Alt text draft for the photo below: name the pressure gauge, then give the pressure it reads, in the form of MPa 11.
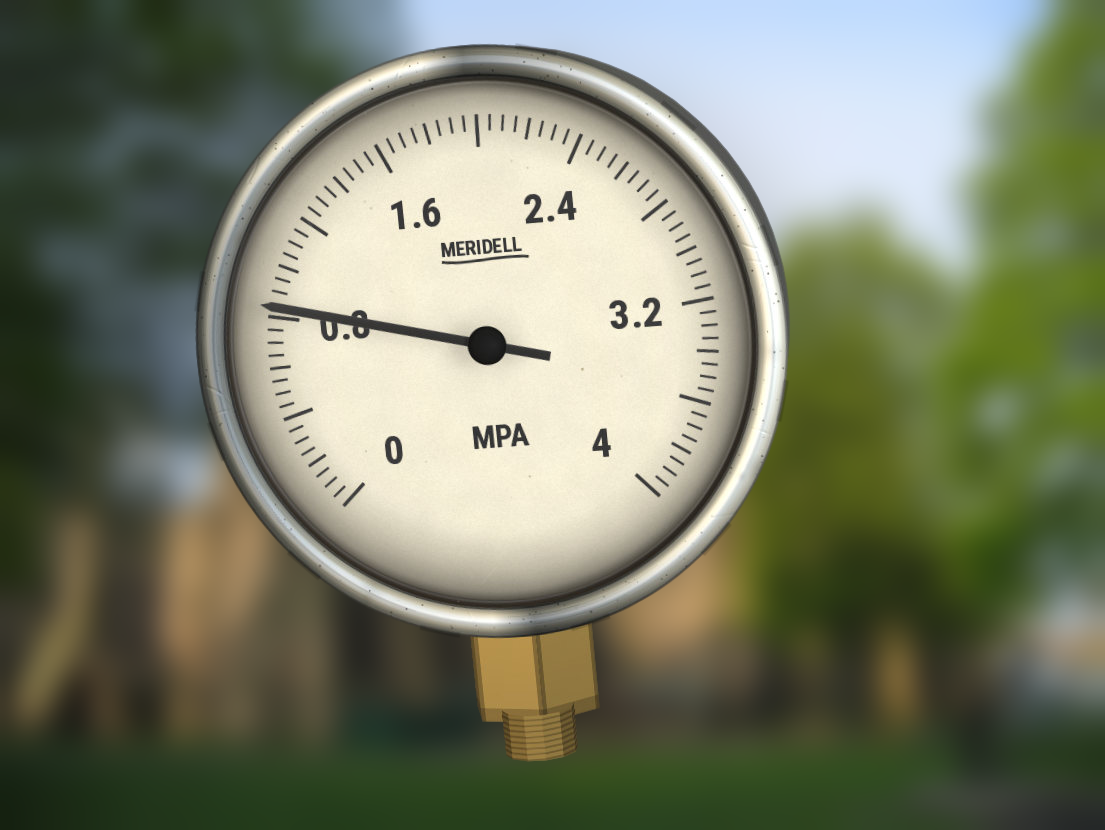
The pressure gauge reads MPa 0.85
